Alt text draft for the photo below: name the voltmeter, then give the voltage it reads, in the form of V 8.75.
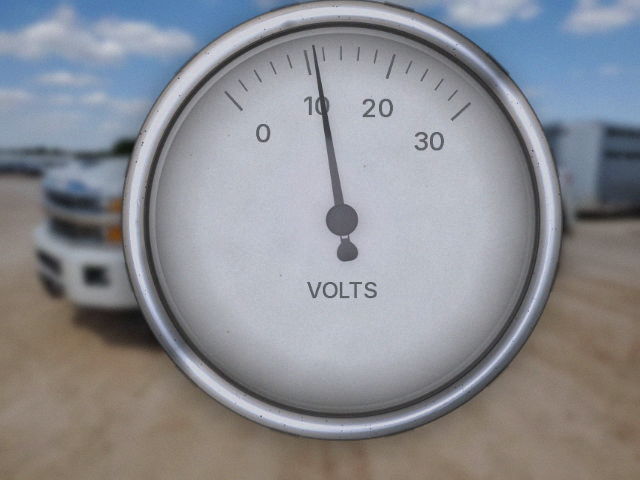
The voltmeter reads V 11
